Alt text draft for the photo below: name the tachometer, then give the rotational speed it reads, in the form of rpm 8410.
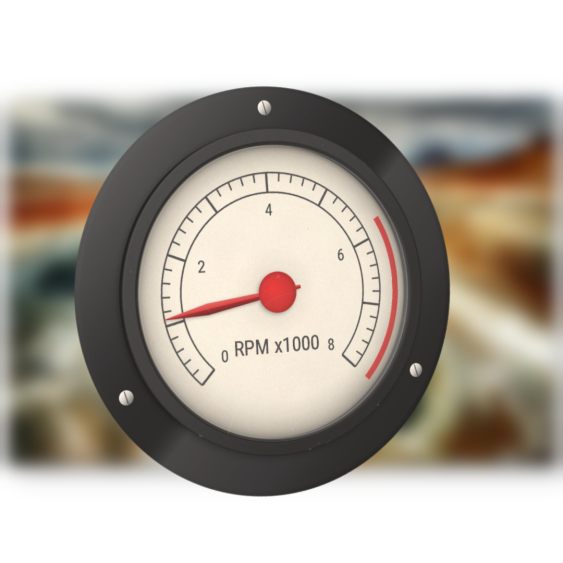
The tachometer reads rpm 1100
